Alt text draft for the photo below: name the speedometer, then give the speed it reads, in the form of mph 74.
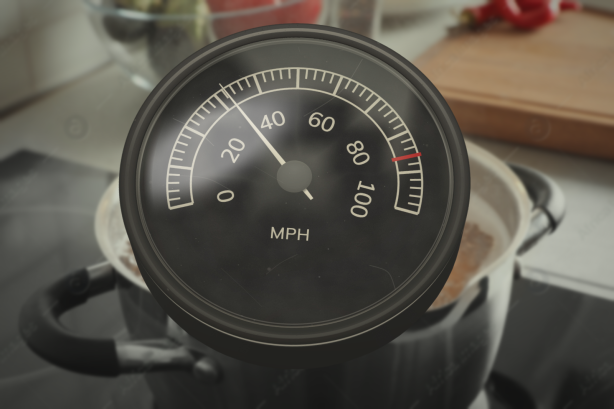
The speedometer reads mph 32
